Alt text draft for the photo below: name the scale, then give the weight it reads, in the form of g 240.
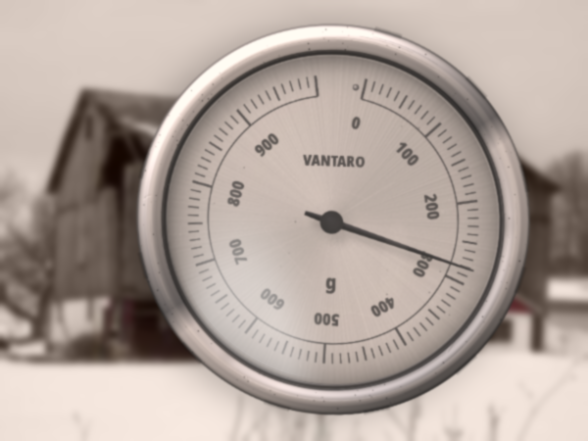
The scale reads g 280
